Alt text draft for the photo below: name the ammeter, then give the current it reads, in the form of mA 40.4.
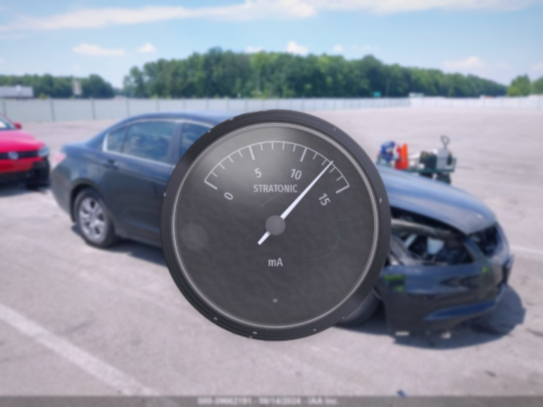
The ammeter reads mA 12.5
